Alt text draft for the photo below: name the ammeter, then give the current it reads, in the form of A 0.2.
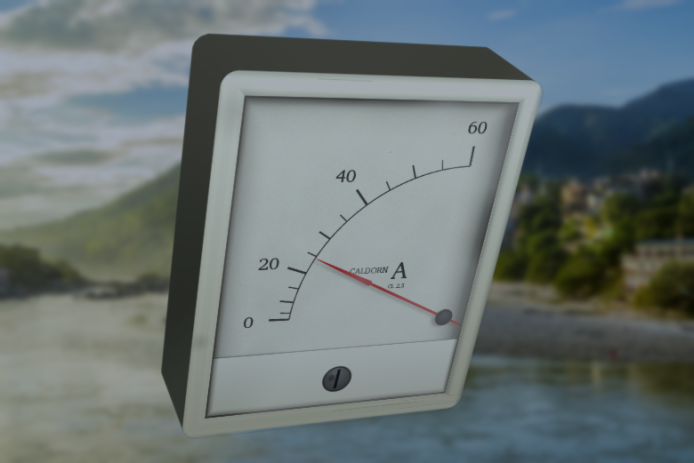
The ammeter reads A 25
